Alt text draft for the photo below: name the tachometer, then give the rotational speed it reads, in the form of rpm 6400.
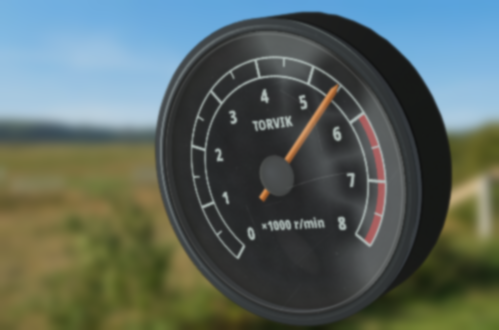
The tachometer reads rpm 5500
